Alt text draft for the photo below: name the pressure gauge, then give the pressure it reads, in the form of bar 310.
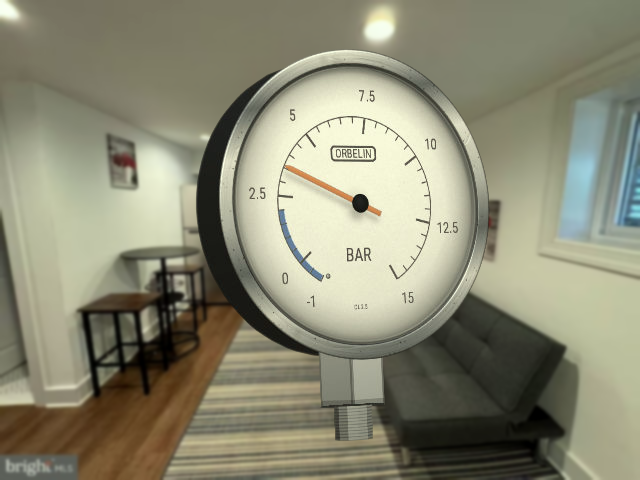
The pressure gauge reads bar 3.5
